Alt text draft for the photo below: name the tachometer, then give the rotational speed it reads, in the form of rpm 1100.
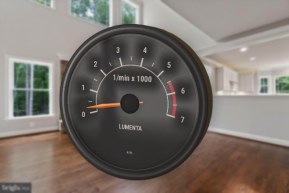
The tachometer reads rpm 250
